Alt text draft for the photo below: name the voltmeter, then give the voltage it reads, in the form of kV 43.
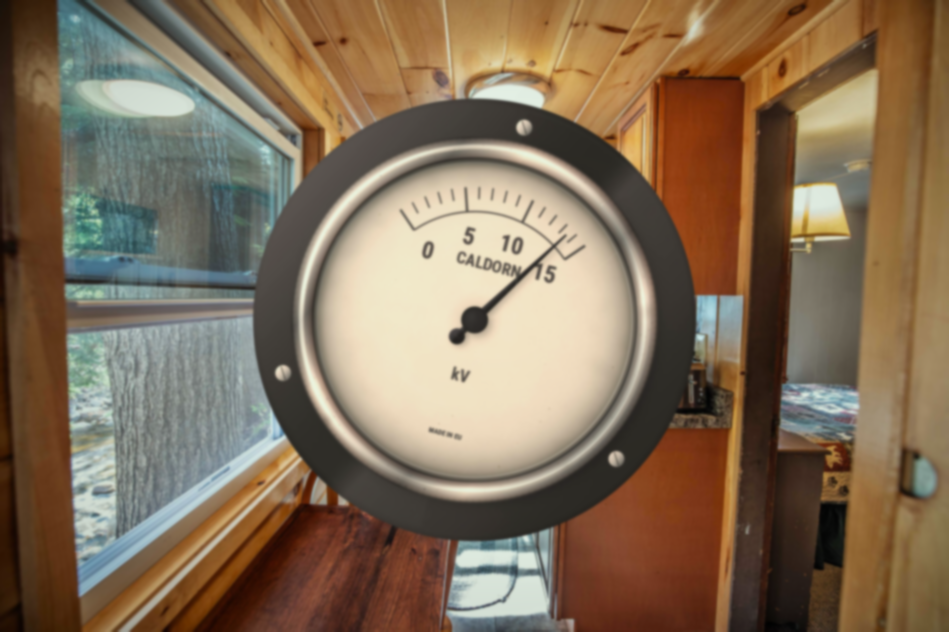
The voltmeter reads kV 13.5
